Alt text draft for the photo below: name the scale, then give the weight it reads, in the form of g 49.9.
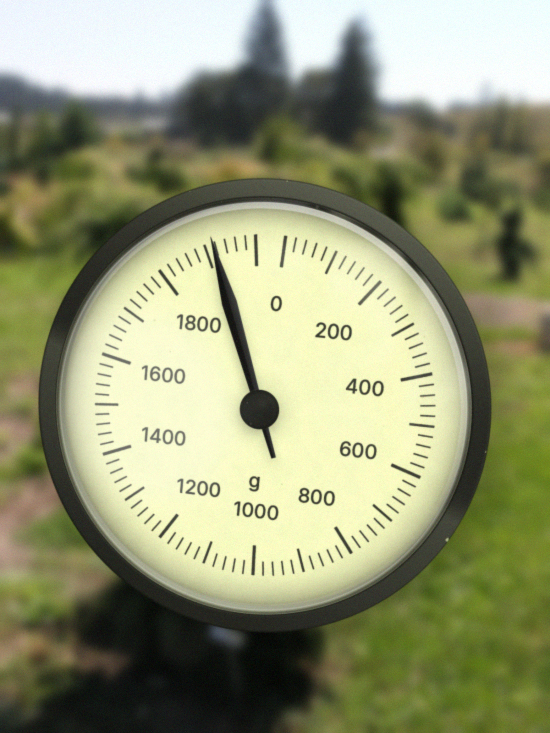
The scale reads g 1920
